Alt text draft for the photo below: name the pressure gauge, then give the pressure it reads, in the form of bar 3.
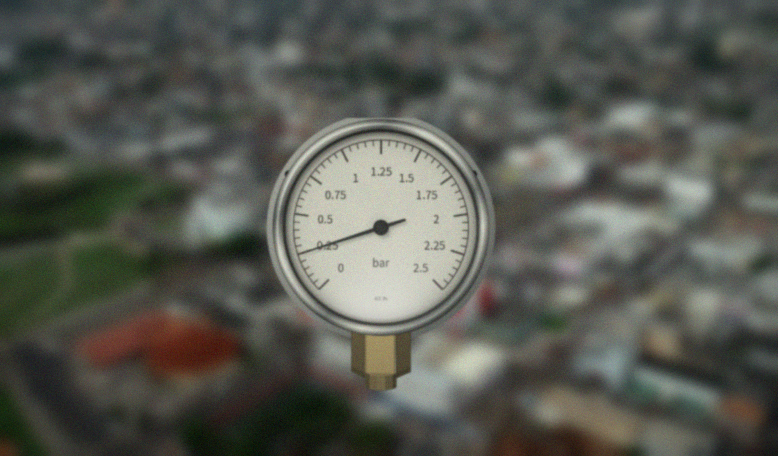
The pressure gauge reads bar 0.25
